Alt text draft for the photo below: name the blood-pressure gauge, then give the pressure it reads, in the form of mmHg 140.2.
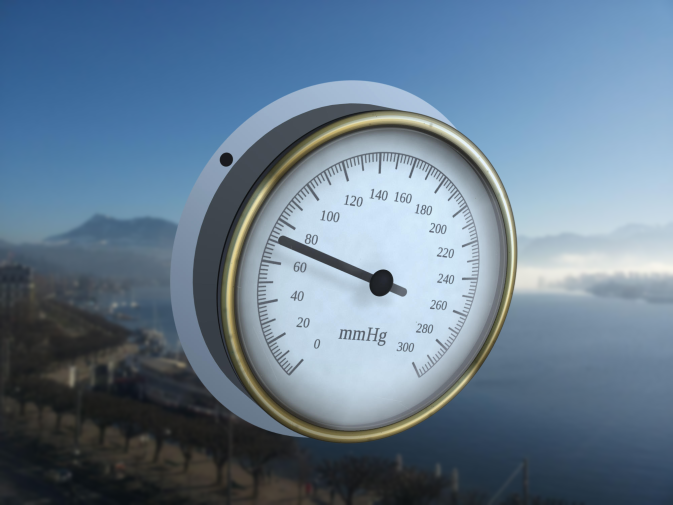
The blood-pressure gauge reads mmHg 72
